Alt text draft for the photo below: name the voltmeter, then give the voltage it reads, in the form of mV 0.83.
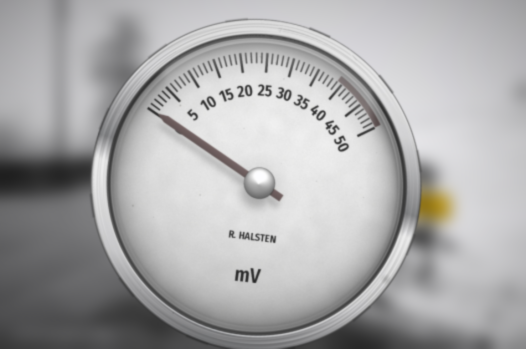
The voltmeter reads mV 0
